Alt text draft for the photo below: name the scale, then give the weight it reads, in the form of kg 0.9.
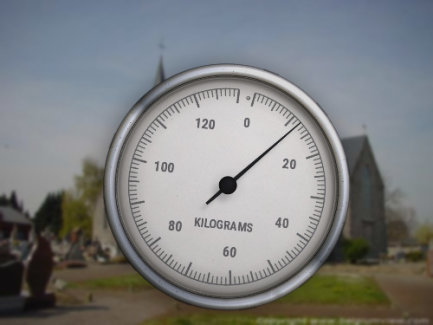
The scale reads kg 12
